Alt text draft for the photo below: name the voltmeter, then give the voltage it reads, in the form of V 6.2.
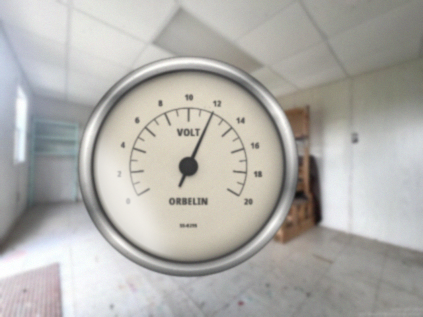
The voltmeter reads V 12
